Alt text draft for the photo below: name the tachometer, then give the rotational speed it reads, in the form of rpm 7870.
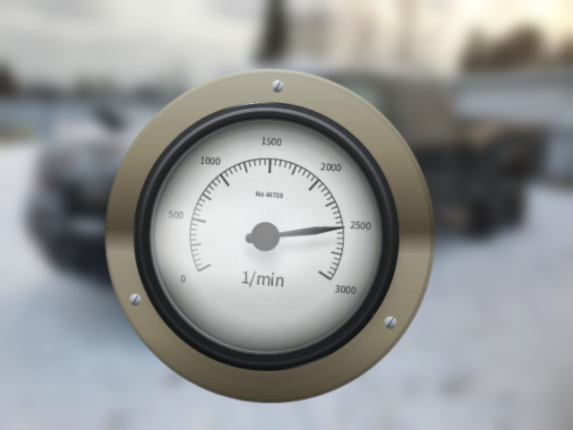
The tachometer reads rpm 2500
